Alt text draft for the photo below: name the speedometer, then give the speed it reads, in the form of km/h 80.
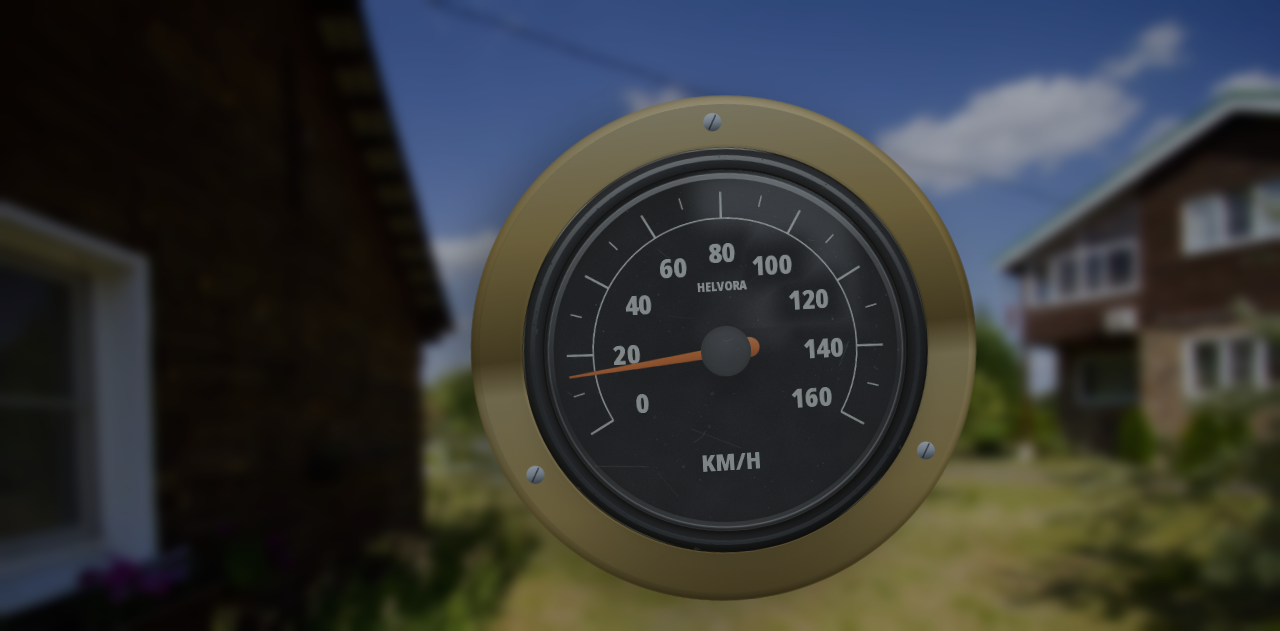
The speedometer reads km/h 15
